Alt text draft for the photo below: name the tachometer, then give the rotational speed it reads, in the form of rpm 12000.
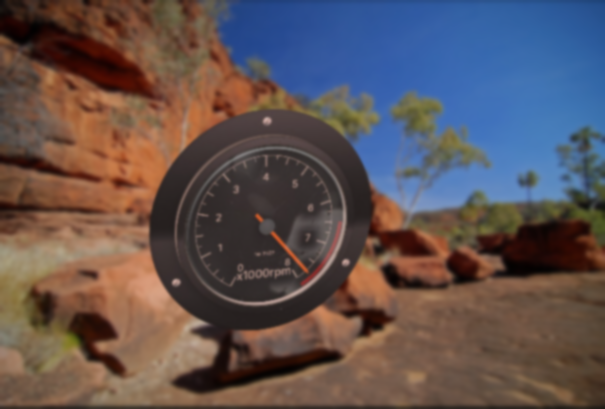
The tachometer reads rpm 7750
